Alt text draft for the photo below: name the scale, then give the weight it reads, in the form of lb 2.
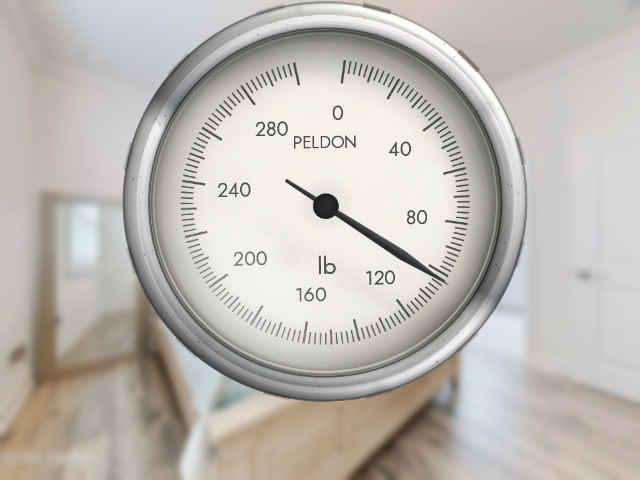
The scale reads lb 102
